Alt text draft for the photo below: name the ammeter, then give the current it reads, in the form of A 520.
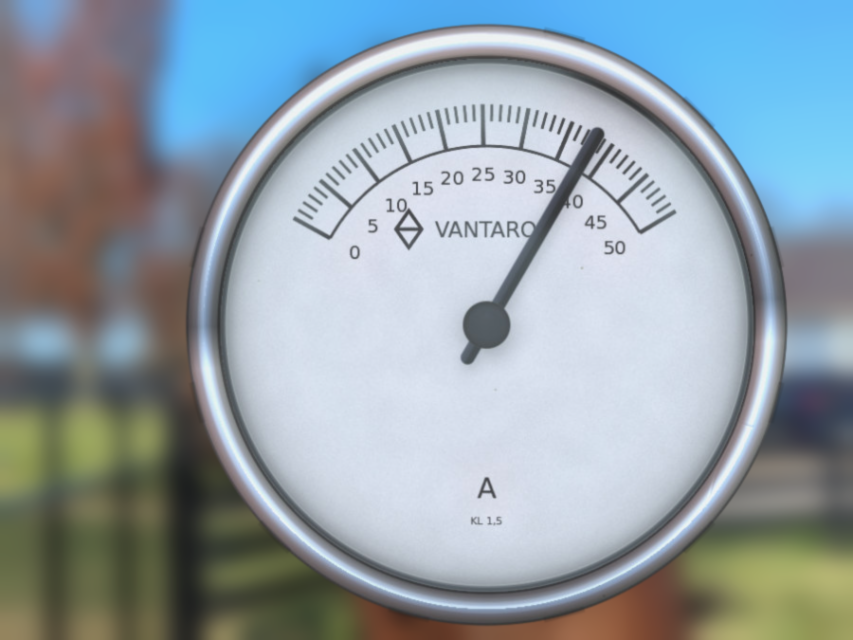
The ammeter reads A 38
